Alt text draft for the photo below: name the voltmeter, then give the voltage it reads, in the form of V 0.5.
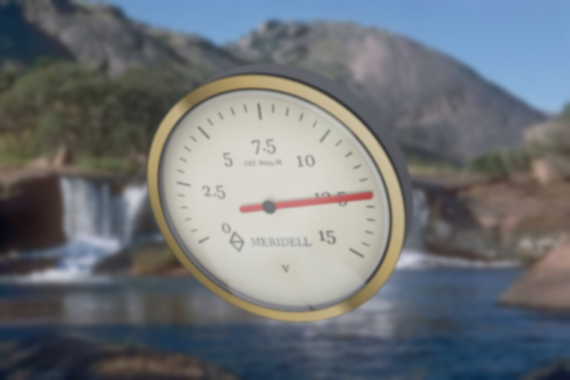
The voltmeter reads V 12.5
